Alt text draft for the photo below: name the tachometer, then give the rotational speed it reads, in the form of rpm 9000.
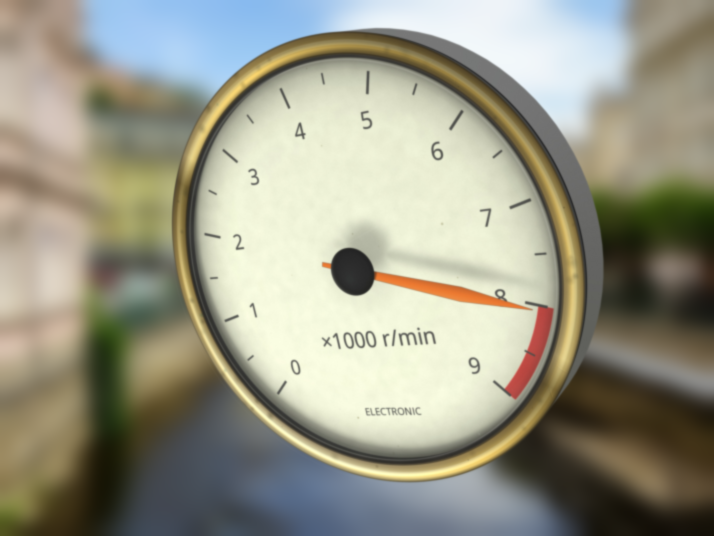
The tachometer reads rpm 8000
